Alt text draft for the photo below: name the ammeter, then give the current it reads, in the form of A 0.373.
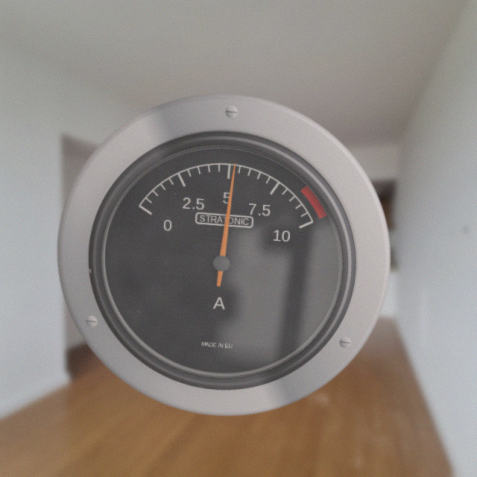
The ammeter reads A 5.25
